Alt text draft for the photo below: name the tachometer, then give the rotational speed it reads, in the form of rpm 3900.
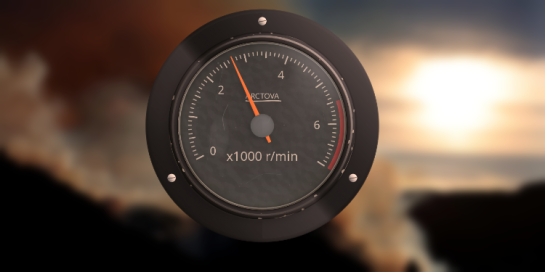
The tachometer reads rpm 2700
